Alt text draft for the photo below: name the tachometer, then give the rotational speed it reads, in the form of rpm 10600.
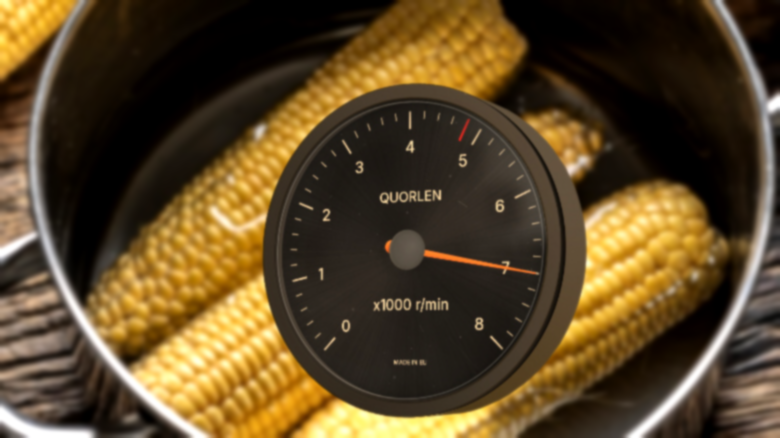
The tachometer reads rpm 7000
